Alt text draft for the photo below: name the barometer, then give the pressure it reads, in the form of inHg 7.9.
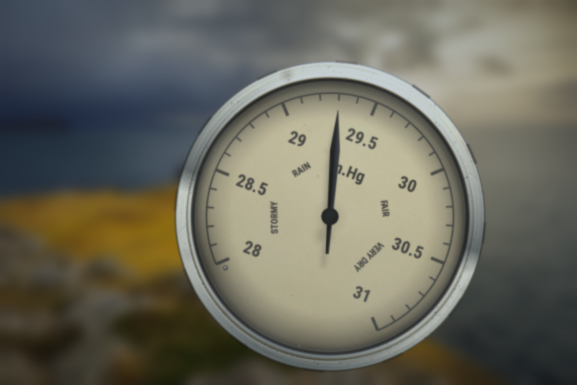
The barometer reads inHg 29.3
